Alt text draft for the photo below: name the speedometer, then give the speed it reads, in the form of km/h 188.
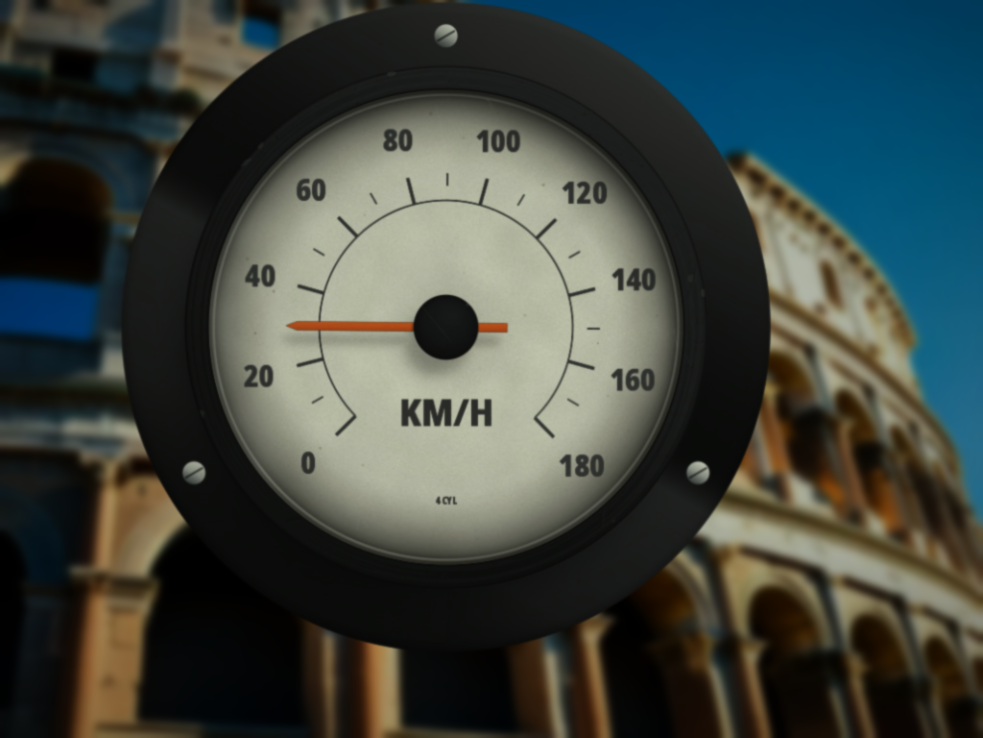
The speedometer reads km/h 30
